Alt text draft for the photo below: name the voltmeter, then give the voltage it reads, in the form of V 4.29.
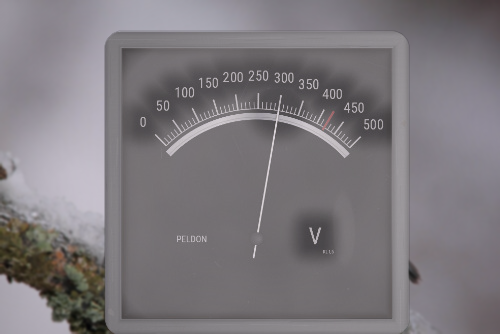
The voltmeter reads V 300
